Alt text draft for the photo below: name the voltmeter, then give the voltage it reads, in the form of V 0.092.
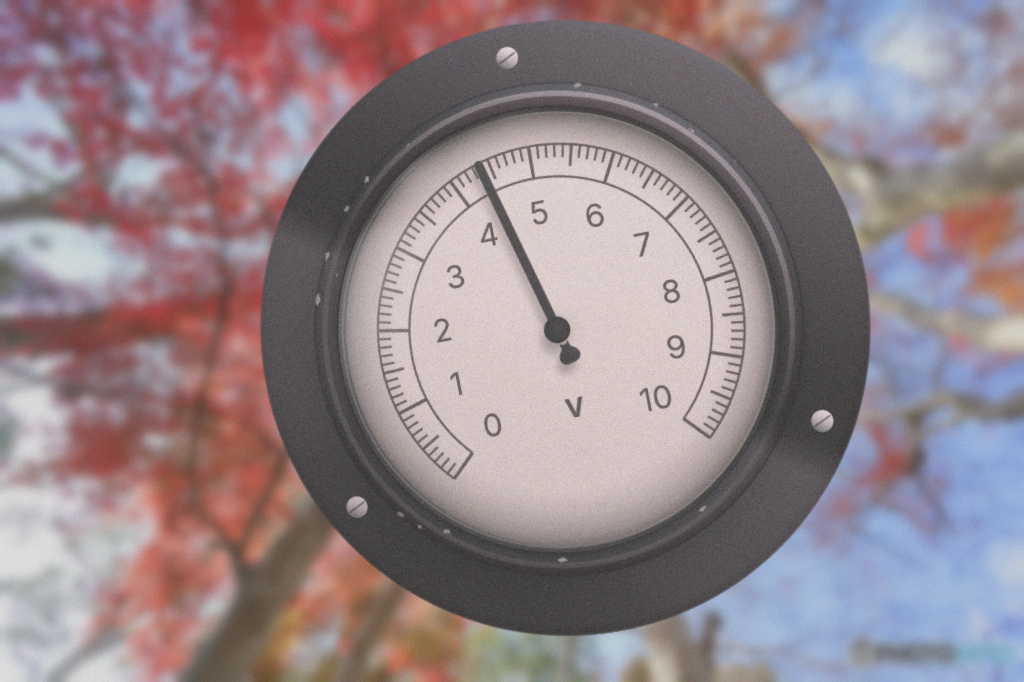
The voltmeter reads V 4.4
